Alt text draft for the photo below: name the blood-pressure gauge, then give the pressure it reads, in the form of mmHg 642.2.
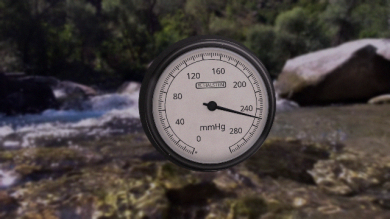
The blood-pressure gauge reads mmHg 250
